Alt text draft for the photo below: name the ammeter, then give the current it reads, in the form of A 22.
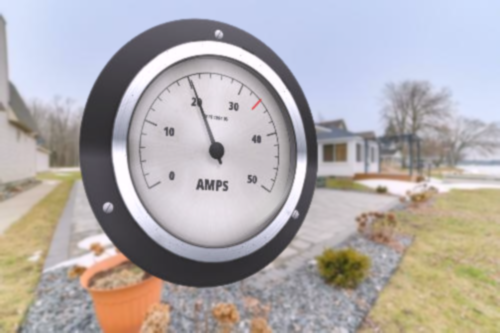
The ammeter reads A 20
